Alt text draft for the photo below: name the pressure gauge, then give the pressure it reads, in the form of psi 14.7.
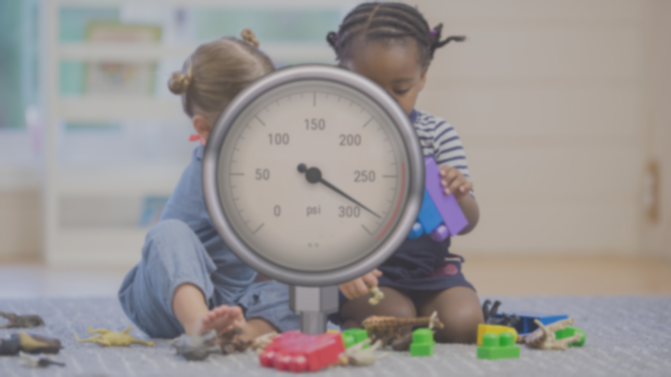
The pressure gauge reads psi 285
